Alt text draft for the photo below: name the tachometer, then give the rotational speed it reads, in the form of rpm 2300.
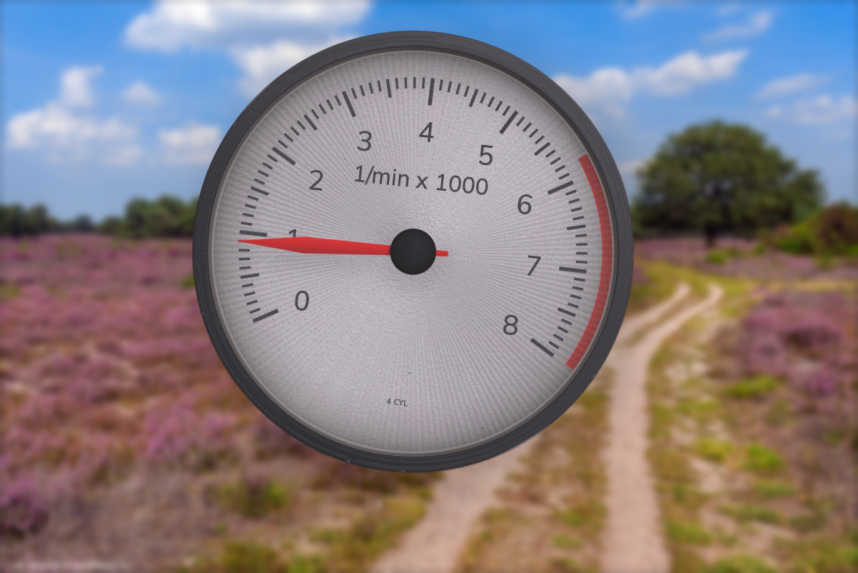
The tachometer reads rpm 900
